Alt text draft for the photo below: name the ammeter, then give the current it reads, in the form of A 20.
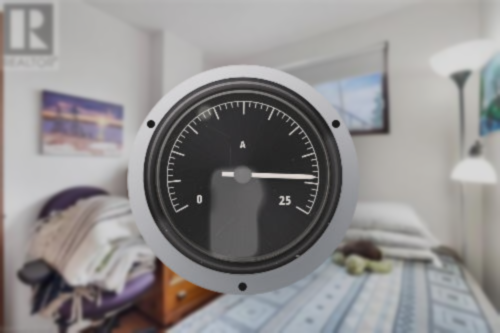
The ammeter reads A 22
